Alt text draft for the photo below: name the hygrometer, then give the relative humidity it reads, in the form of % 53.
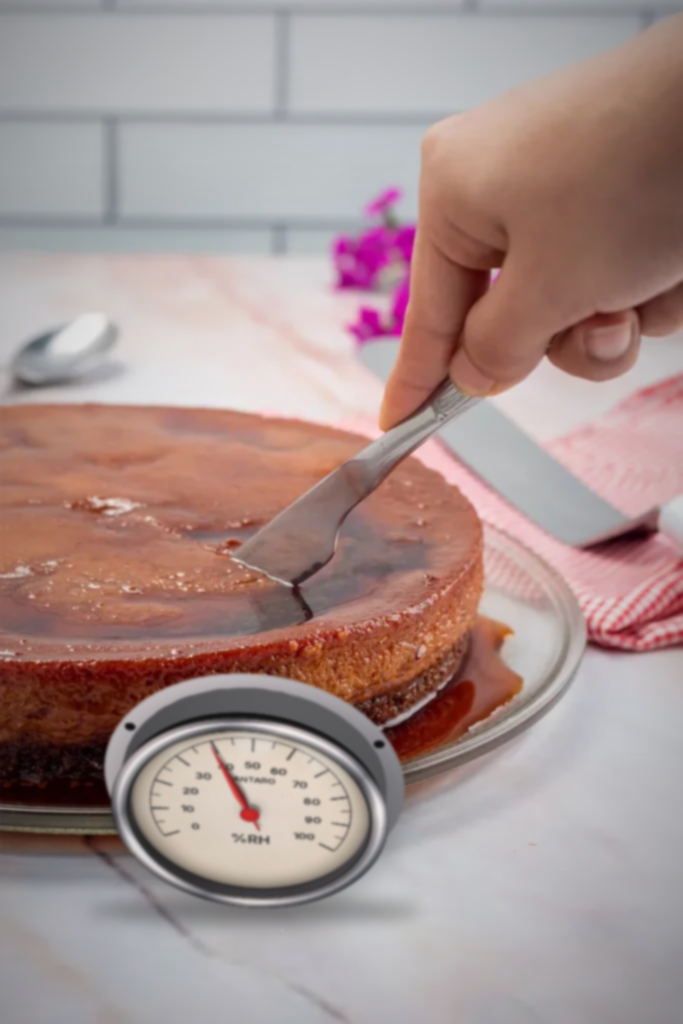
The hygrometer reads % 40
